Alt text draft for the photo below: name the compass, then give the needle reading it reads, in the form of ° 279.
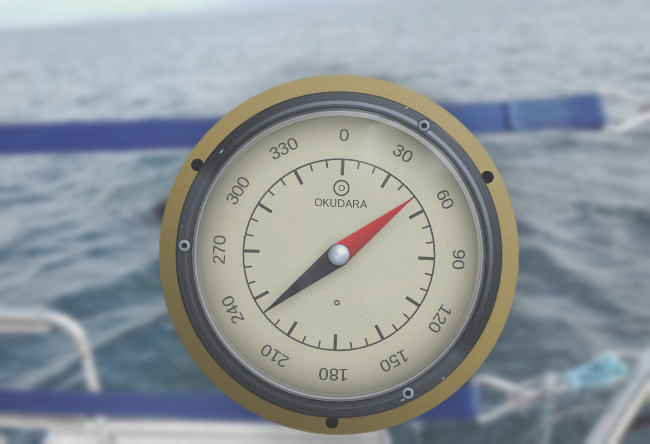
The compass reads ° 50
